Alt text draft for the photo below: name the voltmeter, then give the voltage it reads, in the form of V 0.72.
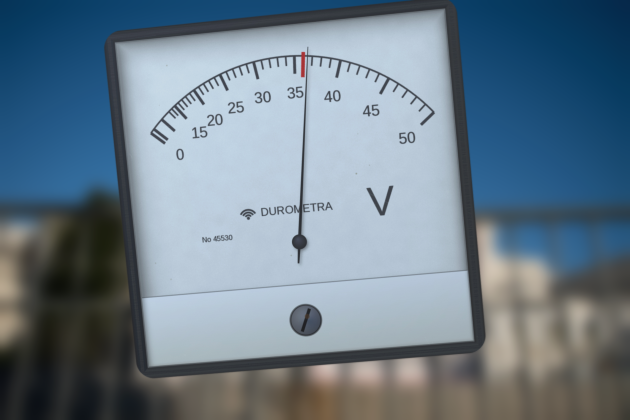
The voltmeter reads V 36.5
